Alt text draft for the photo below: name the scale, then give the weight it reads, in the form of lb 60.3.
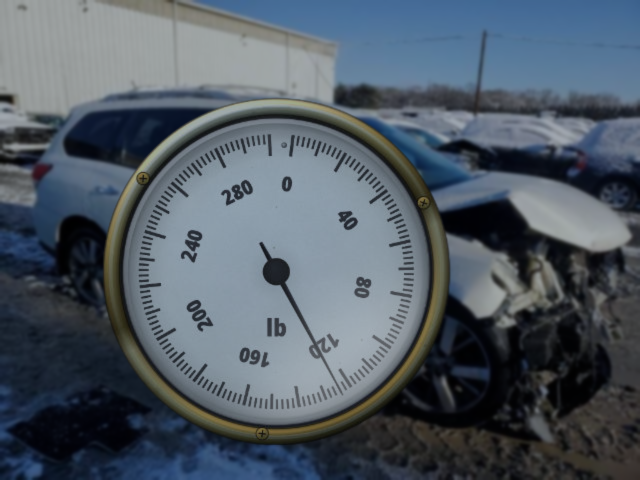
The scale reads lb 124
